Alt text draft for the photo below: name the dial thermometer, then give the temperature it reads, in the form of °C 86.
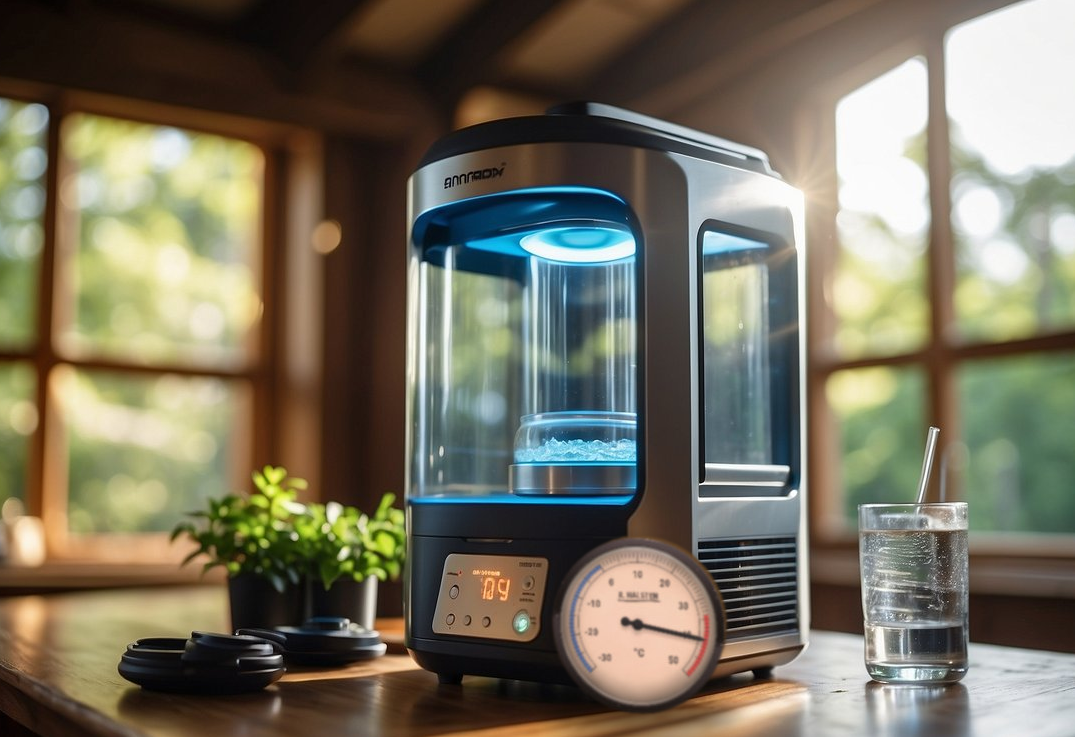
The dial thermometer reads °C 40
